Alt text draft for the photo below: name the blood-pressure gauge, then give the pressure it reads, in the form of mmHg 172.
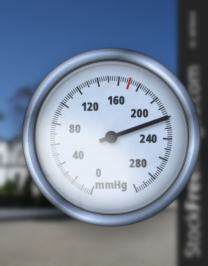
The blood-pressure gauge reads mmHg 220
